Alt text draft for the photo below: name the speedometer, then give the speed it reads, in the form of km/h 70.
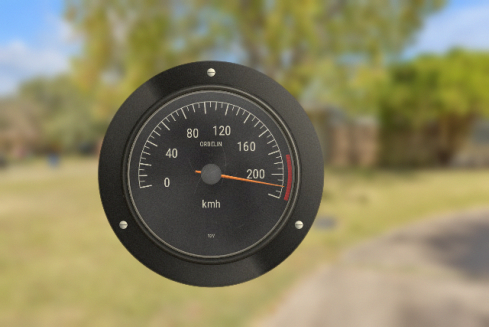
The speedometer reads km/h 210
